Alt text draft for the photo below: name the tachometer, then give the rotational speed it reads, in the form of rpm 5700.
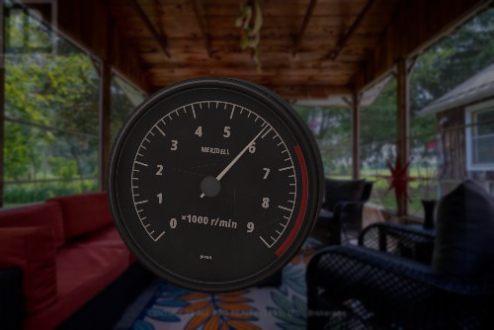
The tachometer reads rpm 5900
